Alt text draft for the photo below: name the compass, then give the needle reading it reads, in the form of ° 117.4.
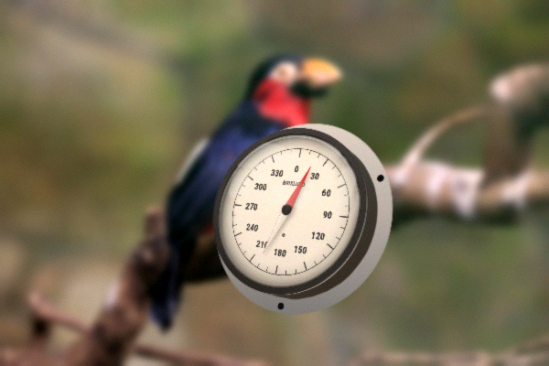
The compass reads ° 20
